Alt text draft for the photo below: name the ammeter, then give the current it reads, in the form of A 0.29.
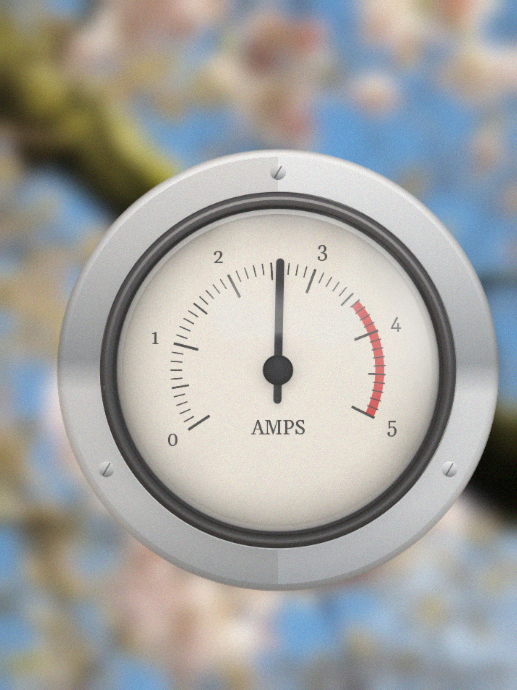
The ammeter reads A 2.6
